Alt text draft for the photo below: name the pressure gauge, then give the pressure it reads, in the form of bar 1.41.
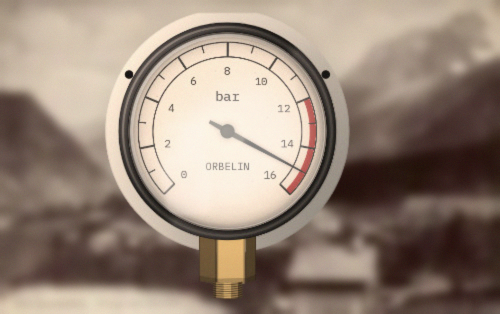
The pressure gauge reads bar 15
